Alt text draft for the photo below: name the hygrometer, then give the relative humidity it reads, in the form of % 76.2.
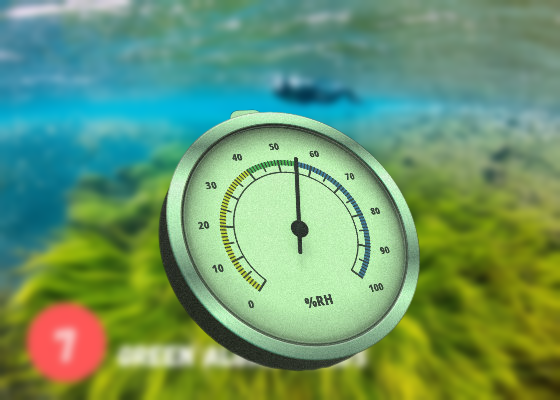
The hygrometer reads % 55
